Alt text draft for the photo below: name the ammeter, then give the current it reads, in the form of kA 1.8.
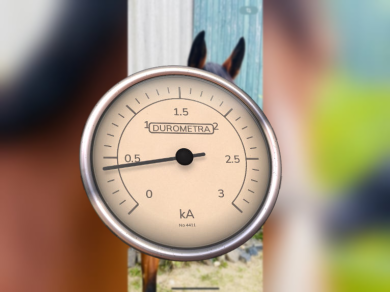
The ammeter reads kA 0.4
